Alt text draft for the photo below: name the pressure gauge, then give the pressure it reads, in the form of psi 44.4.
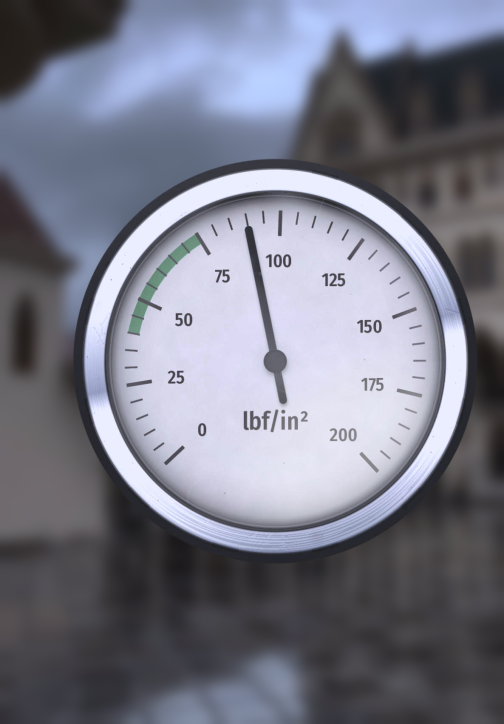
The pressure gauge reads psi 90
